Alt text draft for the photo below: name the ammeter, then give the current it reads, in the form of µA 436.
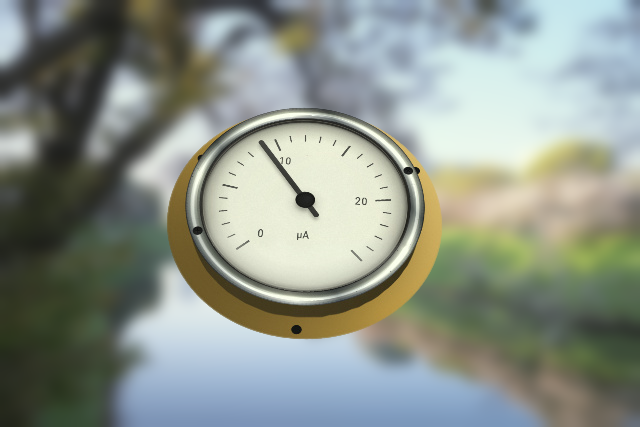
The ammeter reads µA 9
